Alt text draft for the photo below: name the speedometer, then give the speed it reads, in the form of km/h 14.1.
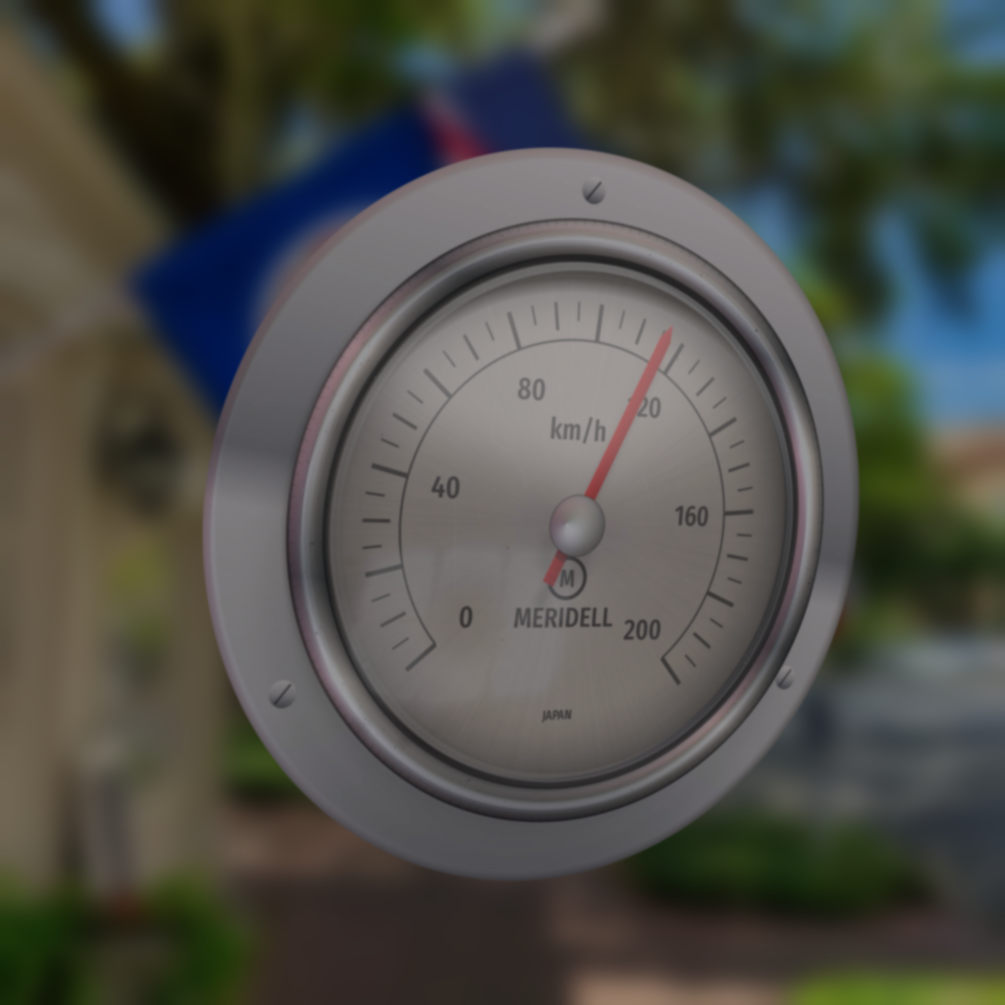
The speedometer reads km/h 115
